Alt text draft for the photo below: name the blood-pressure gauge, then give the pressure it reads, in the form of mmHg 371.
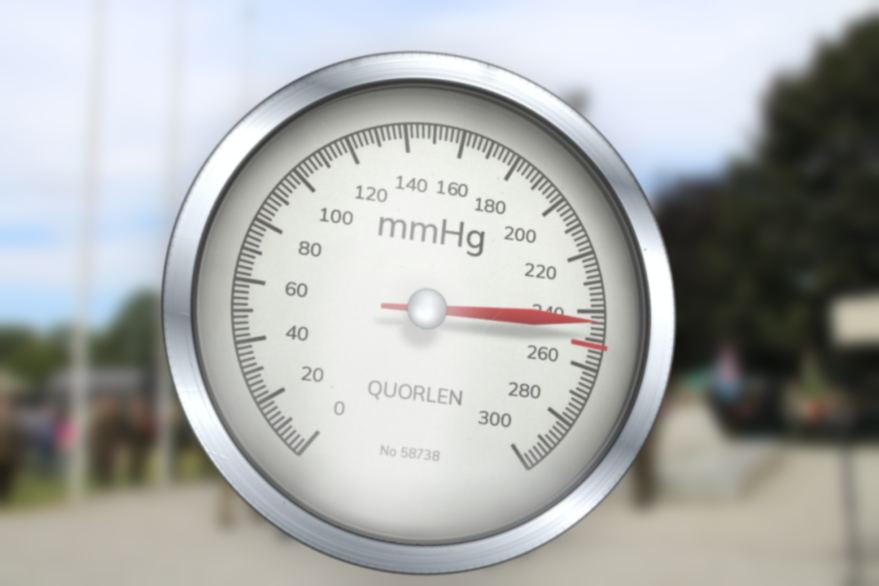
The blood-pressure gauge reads mmHg 244
